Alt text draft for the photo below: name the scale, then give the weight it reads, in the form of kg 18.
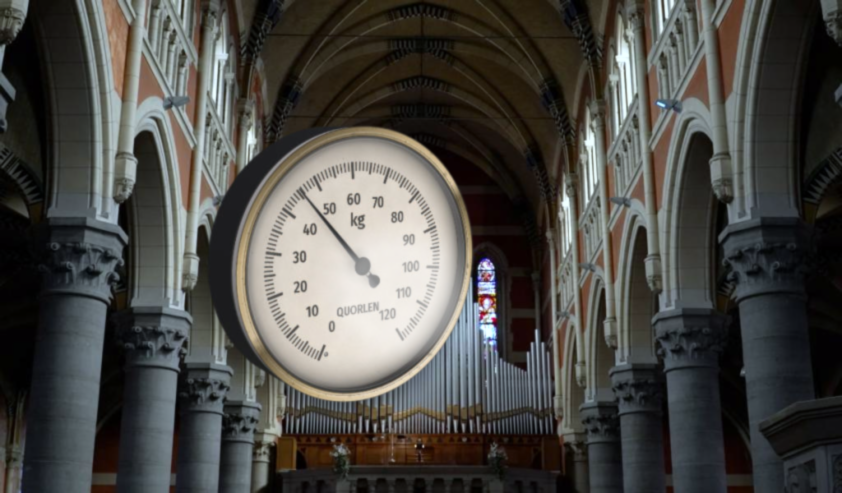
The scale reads kg 45
